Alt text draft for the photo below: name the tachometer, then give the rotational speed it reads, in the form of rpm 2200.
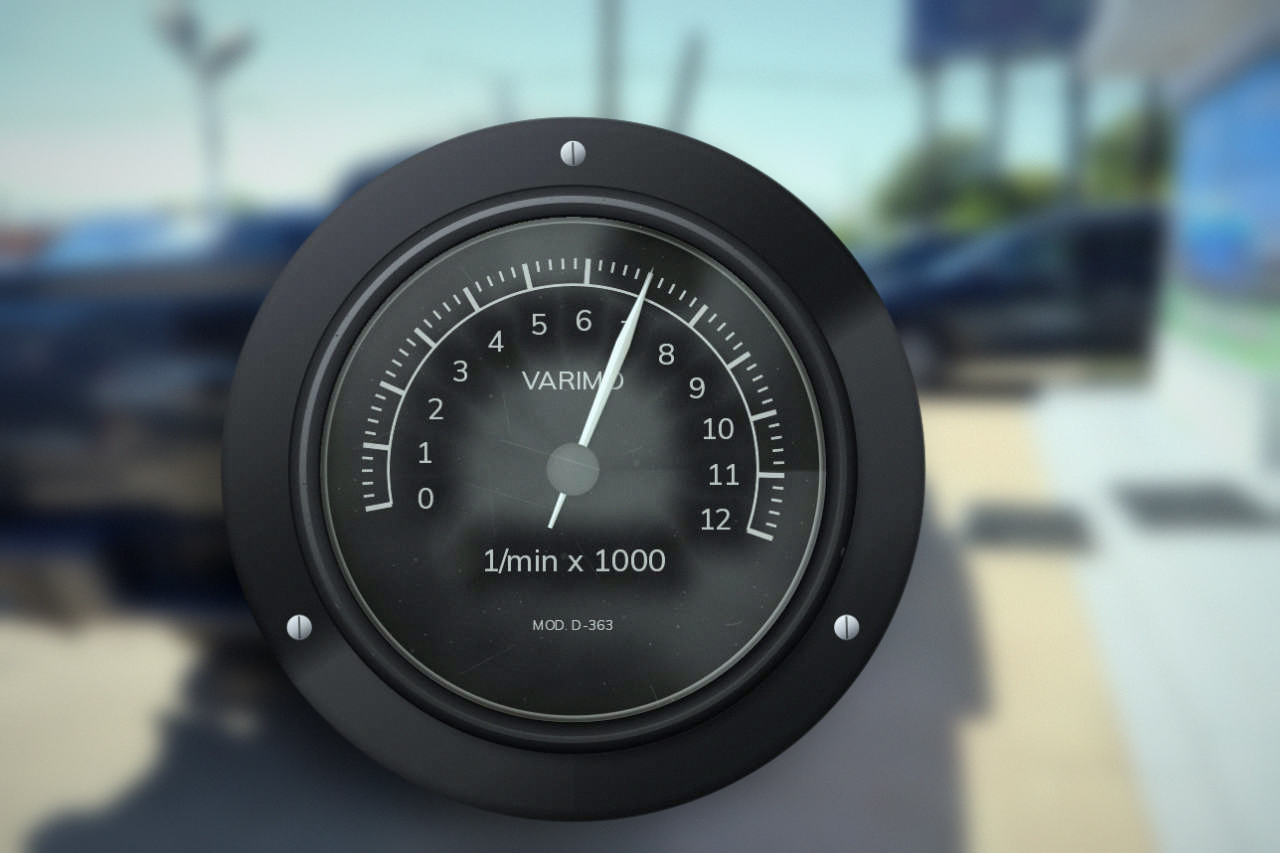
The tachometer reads rpm 7000
